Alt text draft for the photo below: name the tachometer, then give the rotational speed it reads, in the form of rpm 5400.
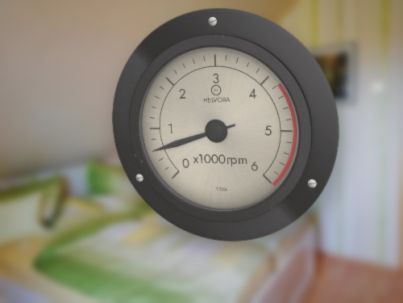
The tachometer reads rpm 600
